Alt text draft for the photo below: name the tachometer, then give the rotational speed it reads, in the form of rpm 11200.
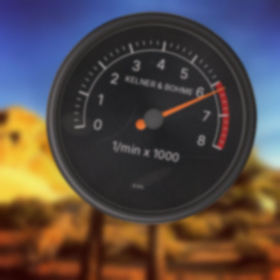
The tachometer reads rpm 6200
